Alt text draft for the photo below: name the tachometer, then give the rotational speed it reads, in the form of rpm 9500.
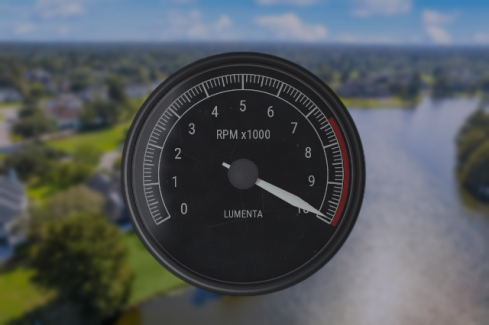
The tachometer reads rpm 9900
